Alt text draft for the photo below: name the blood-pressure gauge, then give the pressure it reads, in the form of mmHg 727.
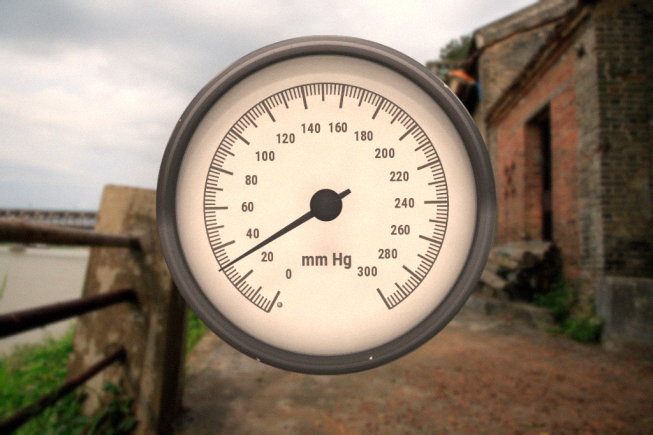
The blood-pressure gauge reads mmHg 30
